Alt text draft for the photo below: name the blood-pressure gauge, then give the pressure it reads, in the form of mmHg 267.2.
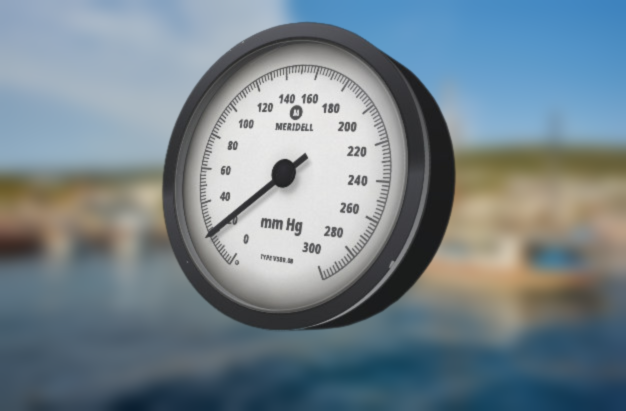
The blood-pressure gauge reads mmHg 20
